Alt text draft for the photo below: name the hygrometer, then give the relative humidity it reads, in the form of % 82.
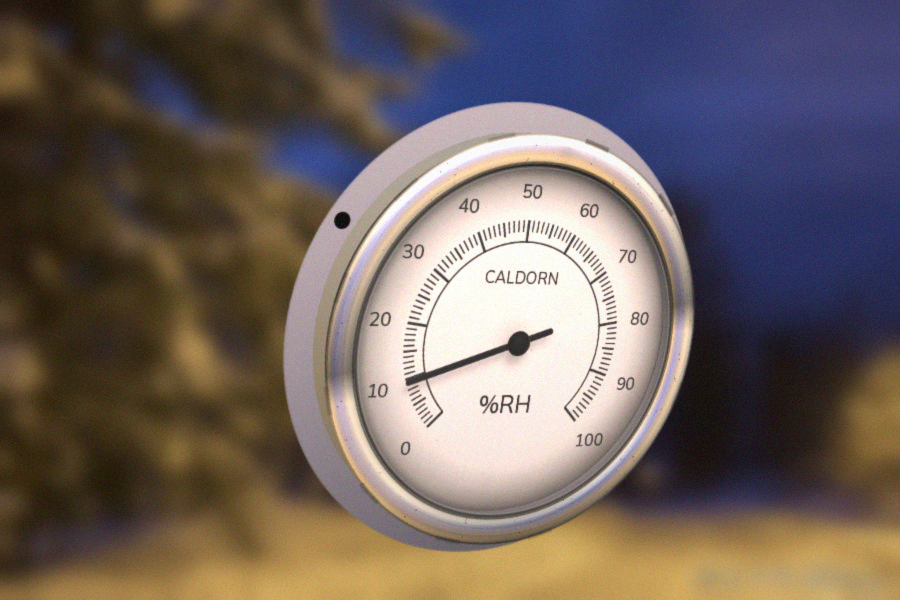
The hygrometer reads % 10
